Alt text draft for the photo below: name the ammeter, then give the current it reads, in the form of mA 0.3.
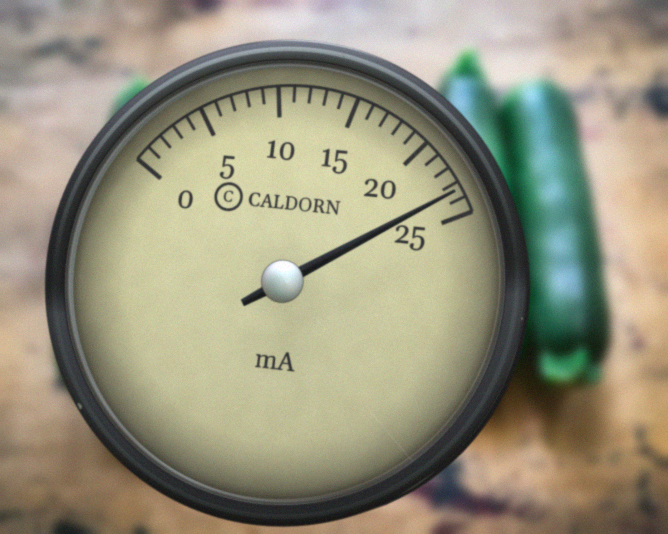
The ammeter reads mA 23.5
